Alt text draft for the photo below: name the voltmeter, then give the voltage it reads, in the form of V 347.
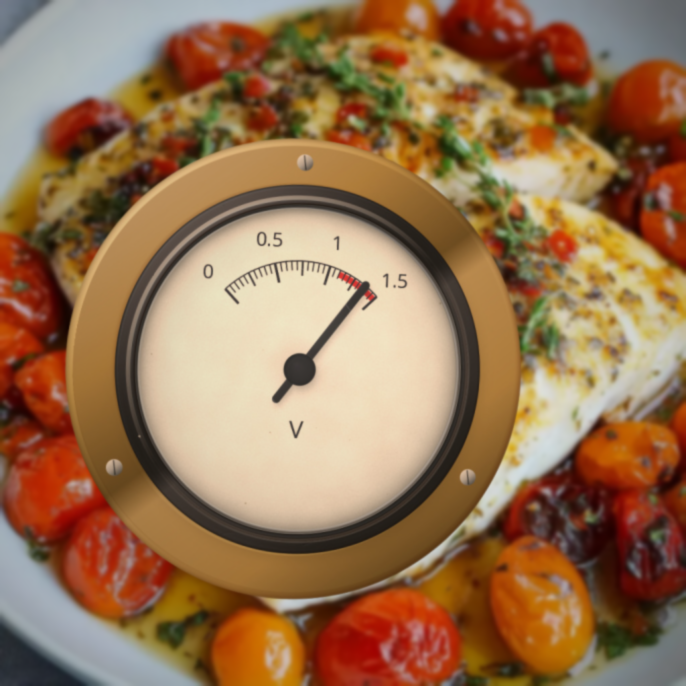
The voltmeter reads V 1.35
